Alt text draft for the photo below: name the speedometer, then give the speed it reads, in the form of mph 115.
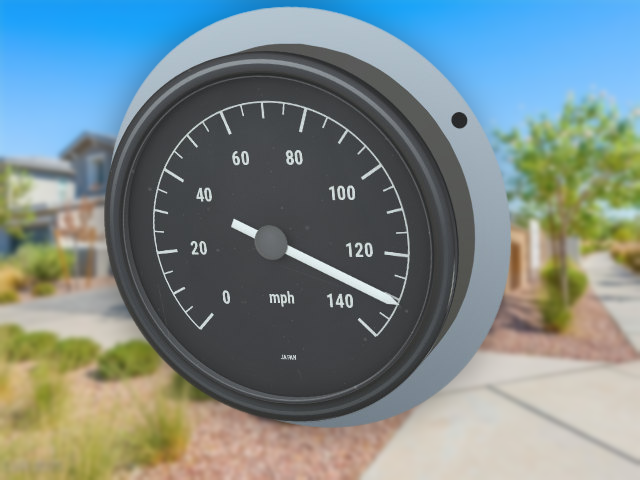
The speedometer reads mph 130
